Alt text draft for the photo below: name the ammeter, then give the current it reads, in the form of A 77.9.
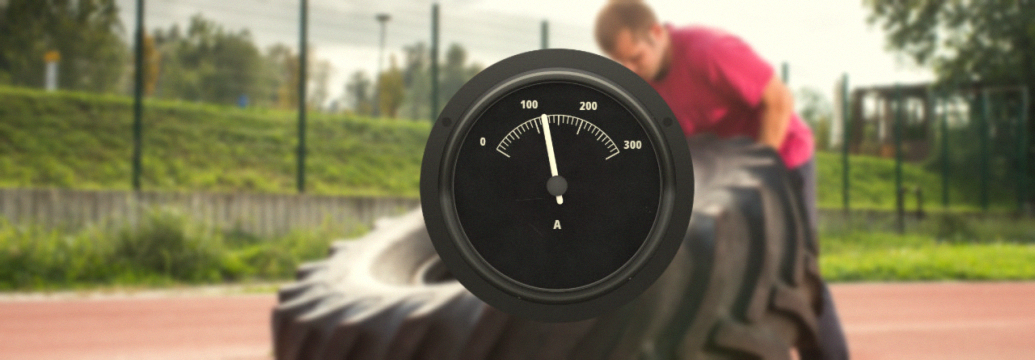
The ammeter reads A 120
